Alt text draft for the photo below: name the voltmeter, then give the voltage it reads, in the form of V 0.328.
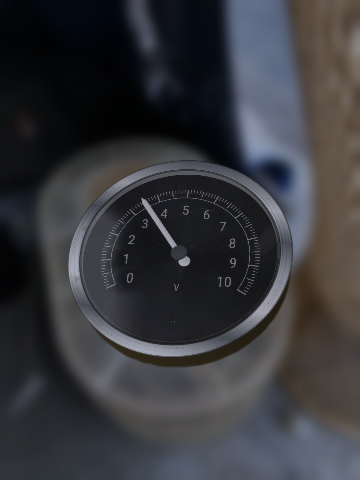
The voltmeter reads V 3.5
